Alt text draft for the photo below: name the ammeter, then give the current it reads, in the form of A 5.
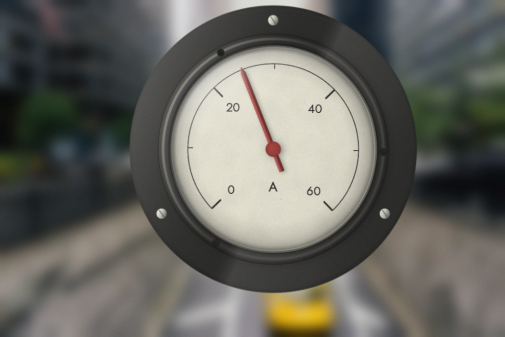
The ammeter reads A 25
